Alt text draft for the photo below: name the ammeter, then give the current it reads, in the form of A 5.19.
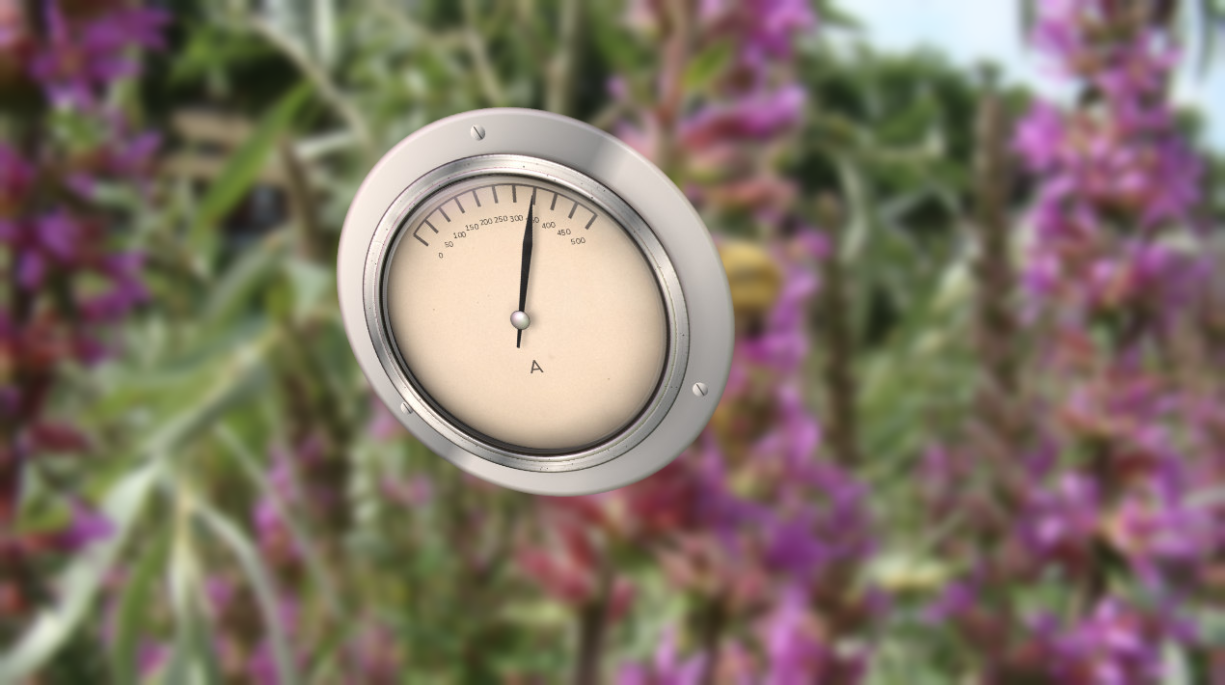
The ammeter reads A 350
